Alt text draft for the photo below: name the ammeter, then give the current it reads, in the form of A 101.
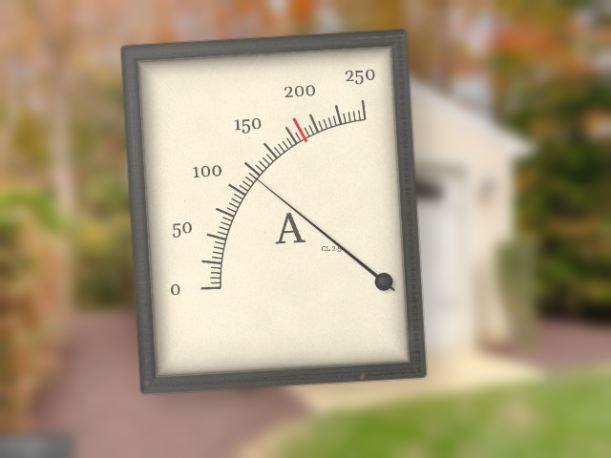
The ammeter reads A 120
